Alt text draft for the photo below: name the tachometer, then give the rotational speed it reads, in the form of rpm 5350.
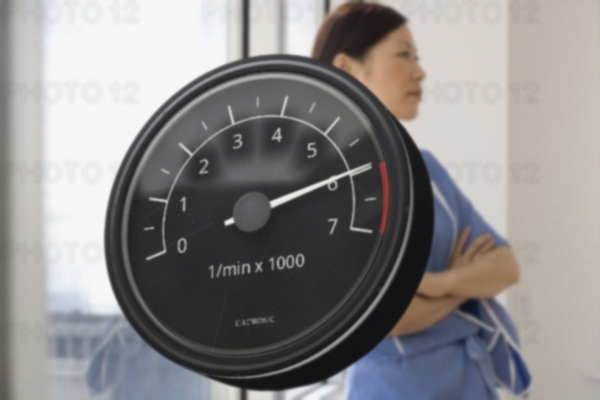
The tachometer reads rpm 6000
